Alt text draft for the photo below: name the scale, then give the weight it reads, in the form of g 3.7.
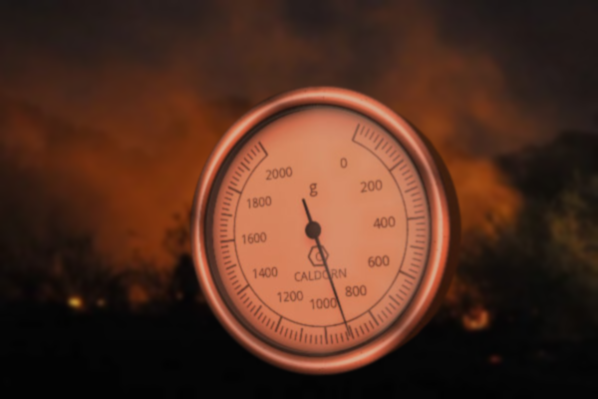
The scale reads g 900
